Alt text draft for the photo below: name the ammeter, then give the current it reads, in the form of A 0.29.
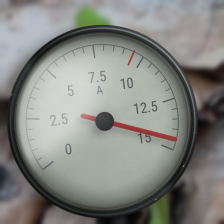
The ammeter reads A 14.5
